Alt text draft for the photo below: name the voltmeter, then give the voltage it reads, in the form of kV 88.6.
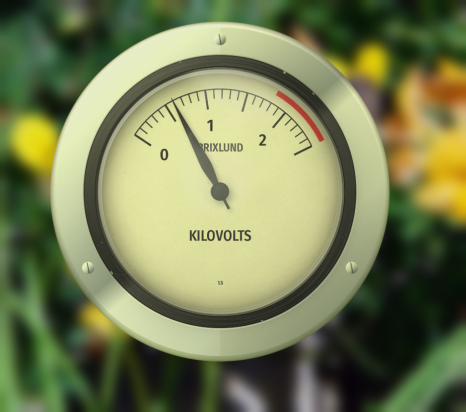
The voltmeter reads kV 0.6
